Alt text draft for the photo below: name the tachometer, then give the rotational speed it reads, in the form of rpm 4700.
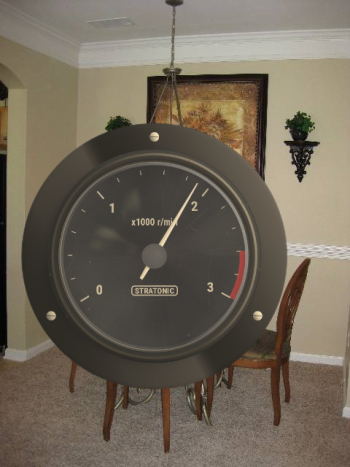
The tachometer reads rpm 1900
